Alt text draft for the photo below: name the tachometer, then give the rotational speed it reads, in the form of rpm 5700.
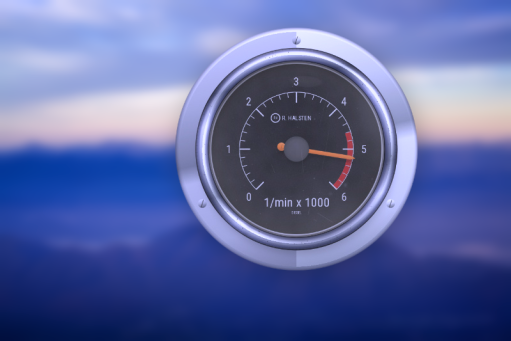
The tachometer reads rpm 5200
